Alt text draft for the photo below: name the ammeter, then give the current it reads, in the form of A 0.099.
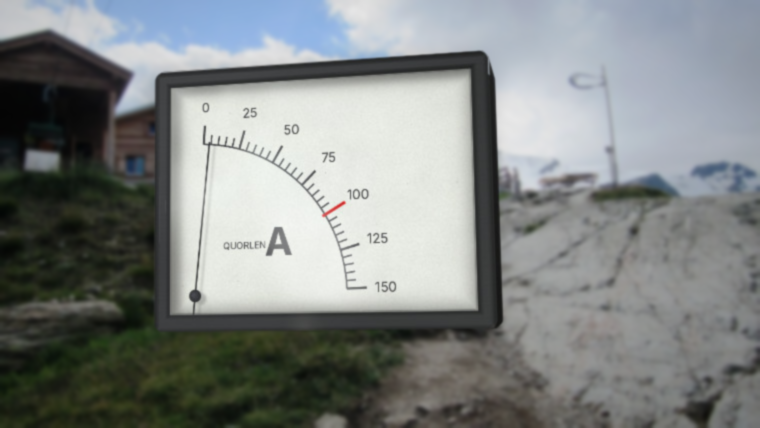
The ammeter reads A 5
